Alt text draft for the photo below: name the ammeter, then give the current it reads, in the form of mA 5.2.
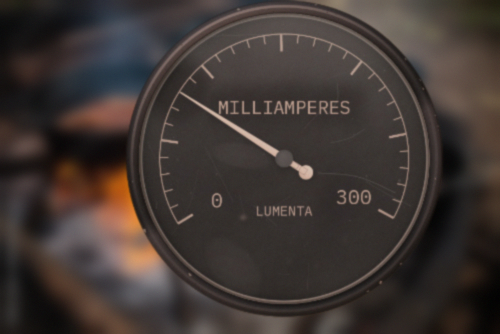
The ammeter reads mA 80
